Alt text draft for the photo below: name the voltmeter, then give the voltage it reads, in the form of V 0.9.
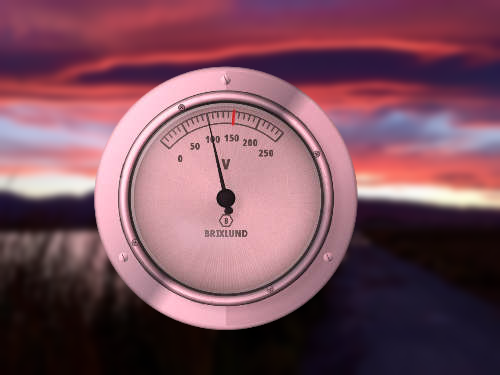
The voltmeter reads V 100
